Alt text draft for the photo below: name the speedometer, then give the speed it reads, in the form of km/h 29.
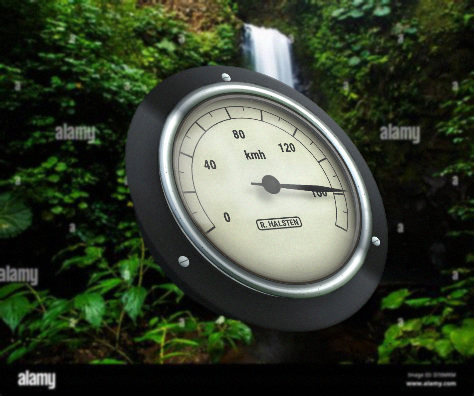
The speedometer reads km/h 160
